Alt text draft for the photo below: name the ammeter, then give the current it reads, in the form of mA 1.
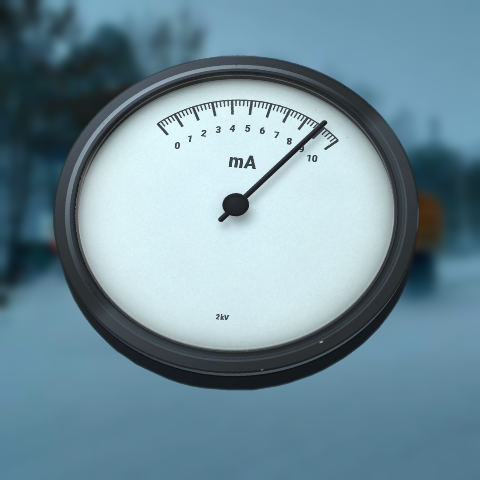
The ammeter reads mA 9
